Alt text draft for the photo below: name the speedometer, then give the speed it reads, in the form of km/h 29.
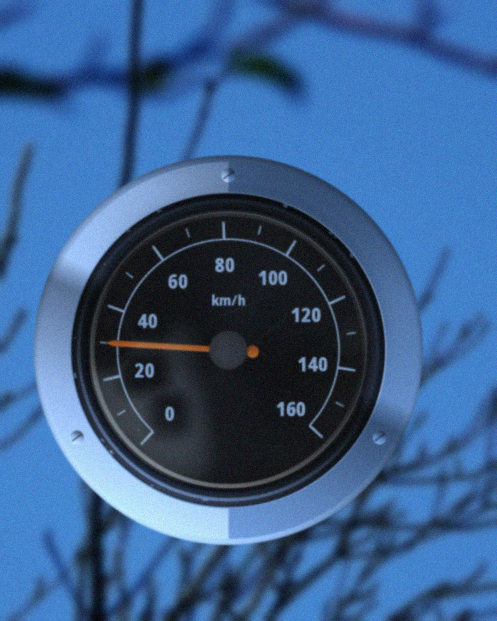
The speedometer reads km/h 30
